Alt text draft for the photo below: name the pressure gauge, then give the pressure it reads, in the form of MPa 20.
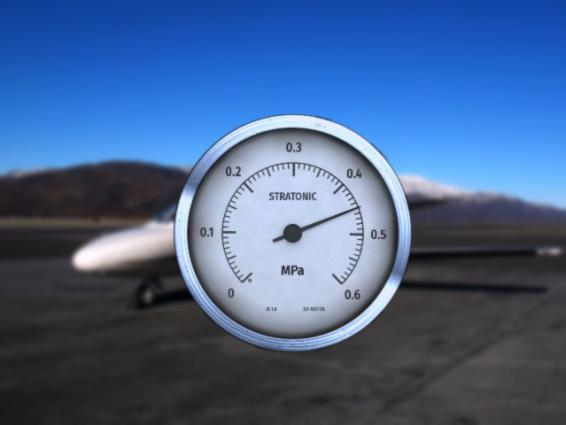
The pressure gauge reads MPa 0.45
